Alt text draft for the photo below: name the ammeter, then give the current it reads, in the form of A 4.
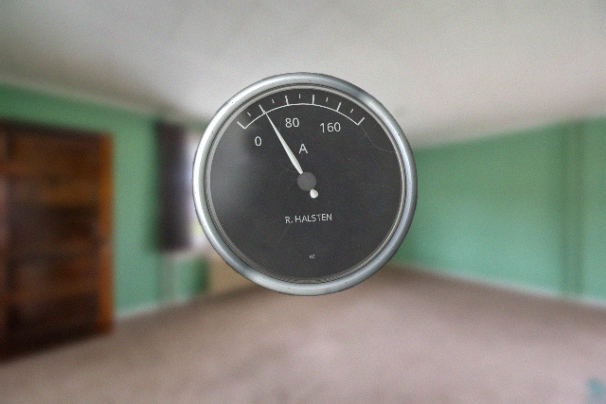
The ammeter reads A 40
